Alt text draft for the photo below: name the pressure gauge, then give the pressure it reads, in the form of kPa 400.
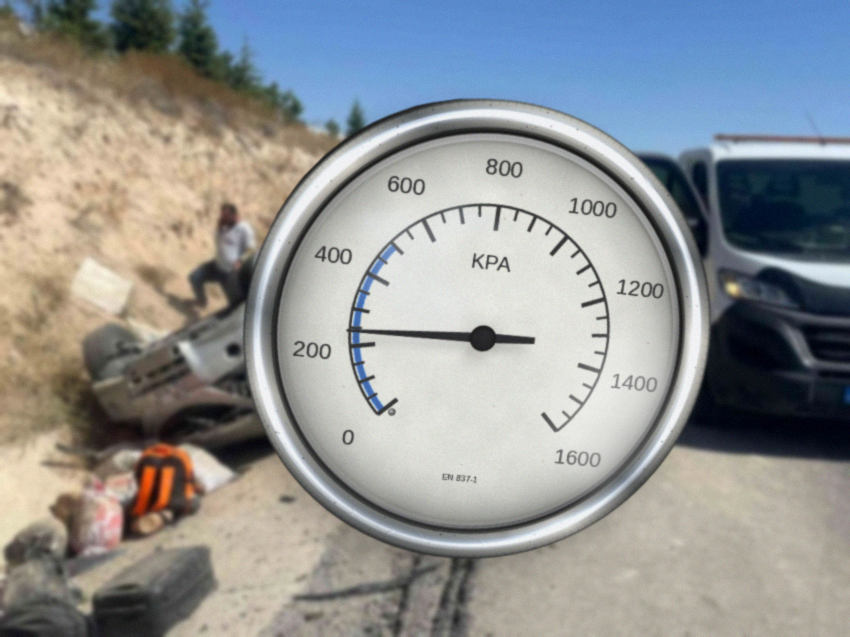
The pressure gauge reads kPa 250
